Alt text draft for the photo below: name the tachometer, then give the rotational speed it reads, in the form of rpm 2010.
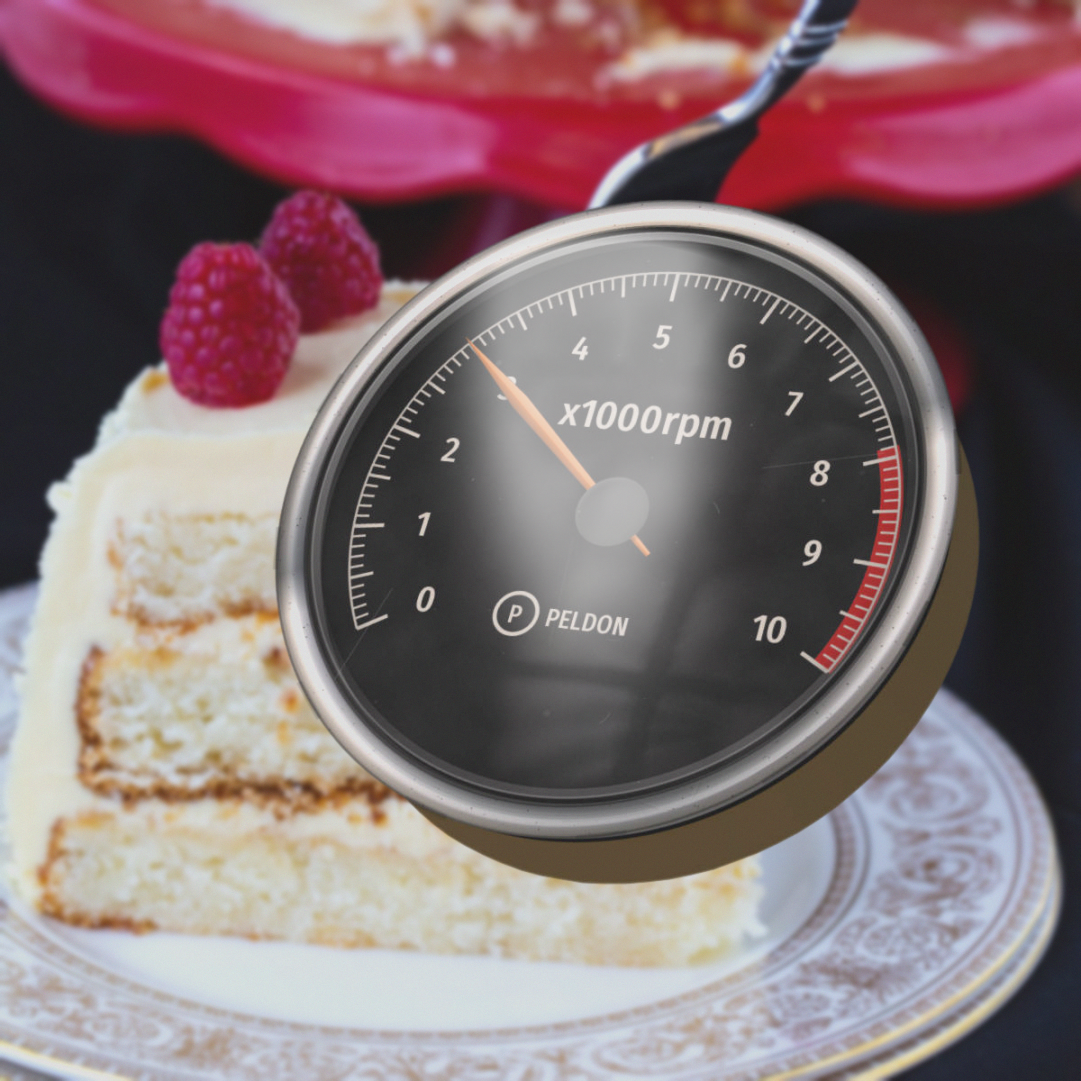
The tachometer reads rpm 3000
